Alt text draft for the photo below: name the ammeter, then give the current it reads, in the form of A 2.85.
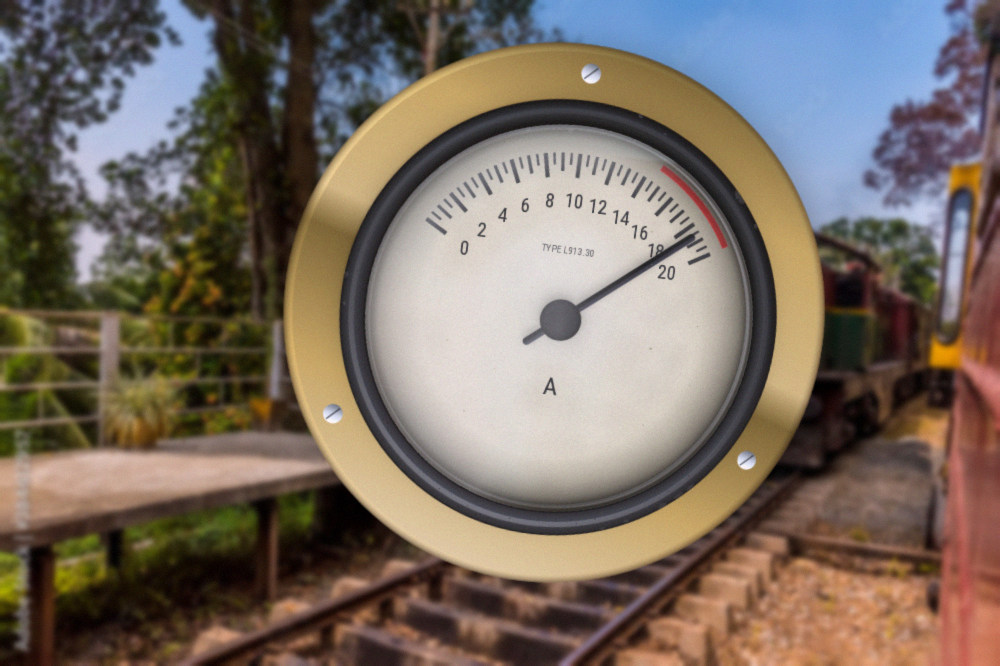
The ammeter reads A 18.5
